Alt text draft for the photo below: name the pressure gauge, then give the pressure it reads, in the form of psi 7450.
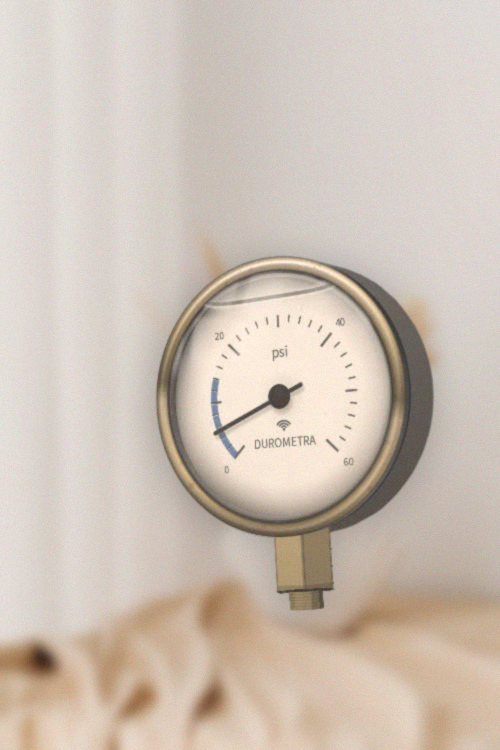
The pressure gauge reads psi 5
